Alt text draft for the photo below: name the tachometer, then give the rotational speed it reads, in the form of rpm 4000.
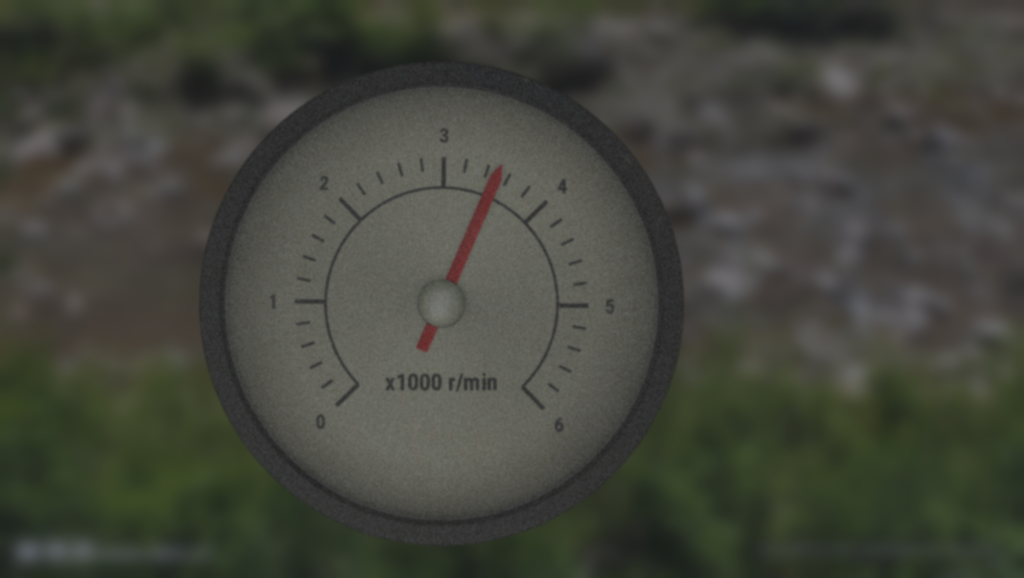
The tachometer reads rpm 3500
